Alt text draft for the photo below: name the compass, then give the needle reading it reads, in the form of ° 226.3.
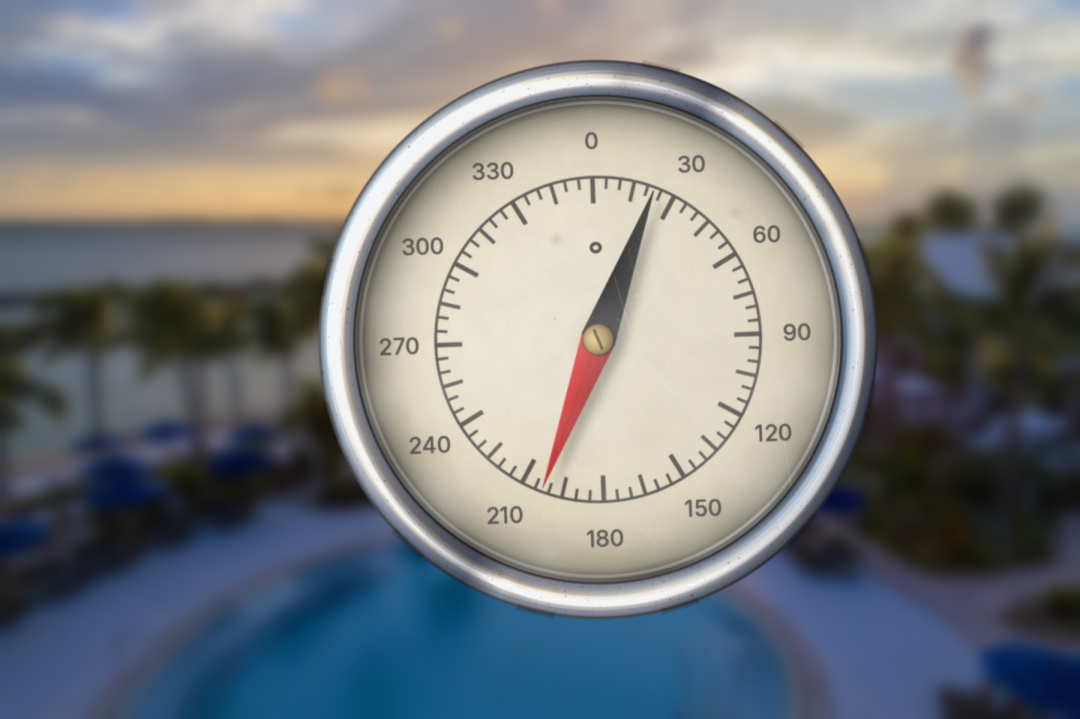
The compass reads ° 202.5
